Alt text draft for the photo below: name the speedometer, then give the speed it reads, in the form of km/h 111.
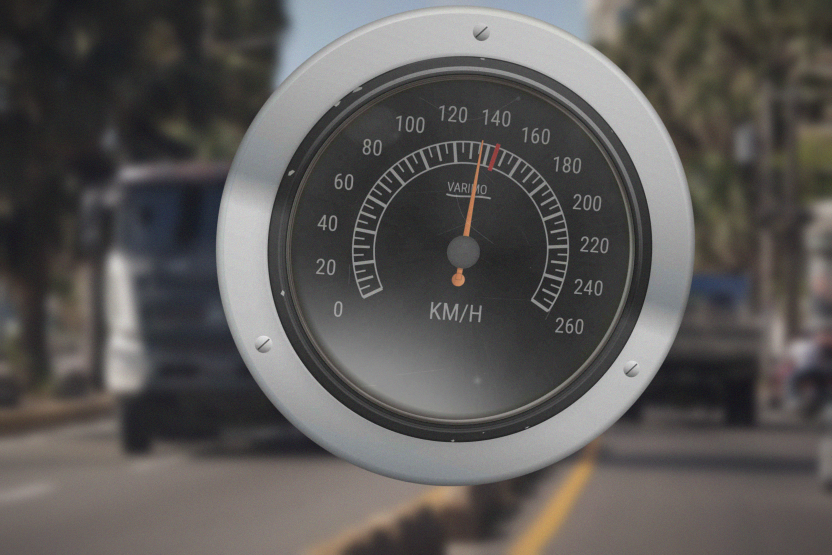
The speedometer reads km/h 135
